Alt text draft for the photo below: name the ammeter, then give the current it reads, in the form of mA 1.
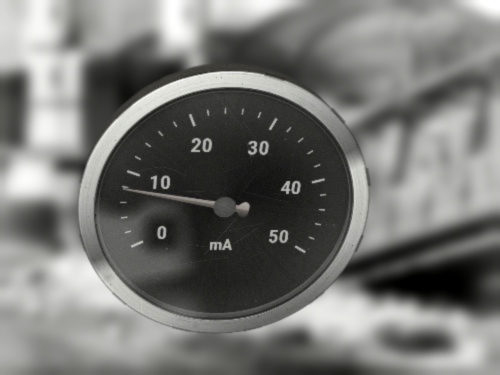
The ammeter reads mA 8
